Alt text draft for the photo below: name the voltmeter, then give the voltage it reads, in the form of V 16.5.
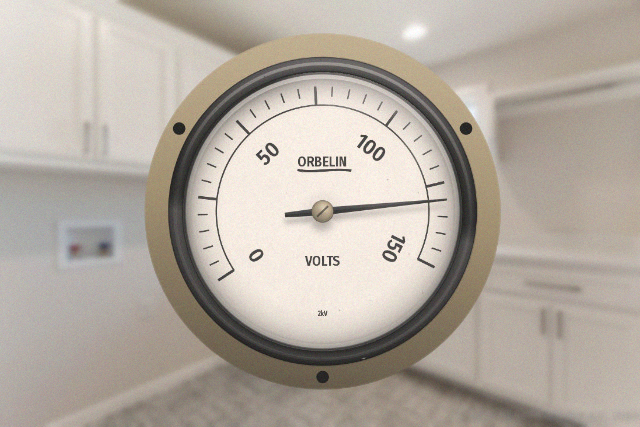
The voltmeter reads V 130
